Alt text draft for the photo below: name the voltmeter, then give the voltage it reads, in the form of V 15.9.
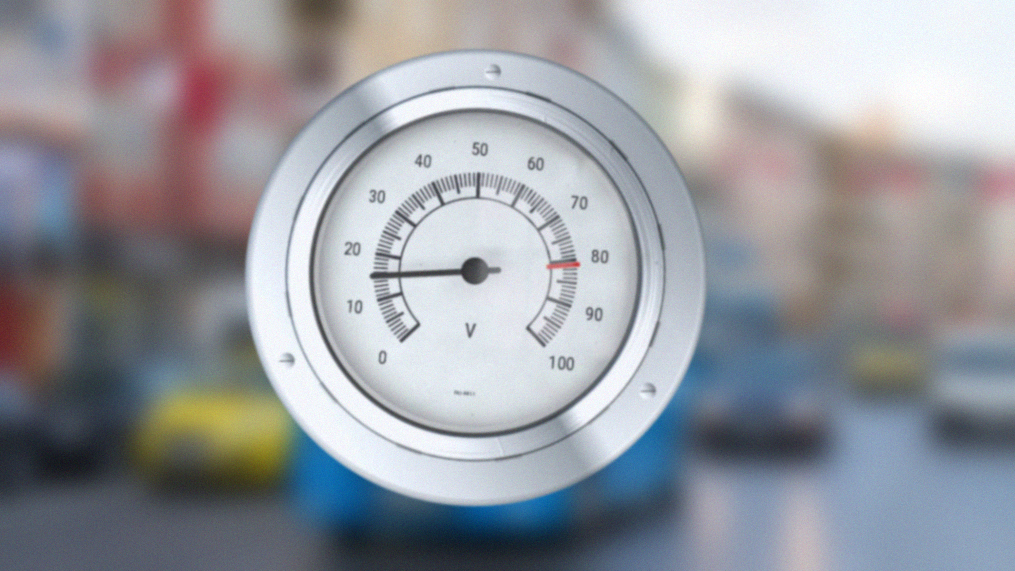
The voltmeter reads V 15
